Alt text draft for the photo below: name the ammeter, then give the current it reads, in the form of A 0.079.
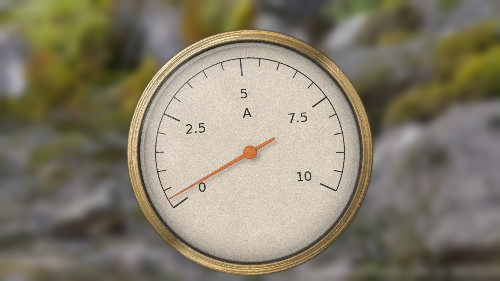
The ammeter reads A 0.25
